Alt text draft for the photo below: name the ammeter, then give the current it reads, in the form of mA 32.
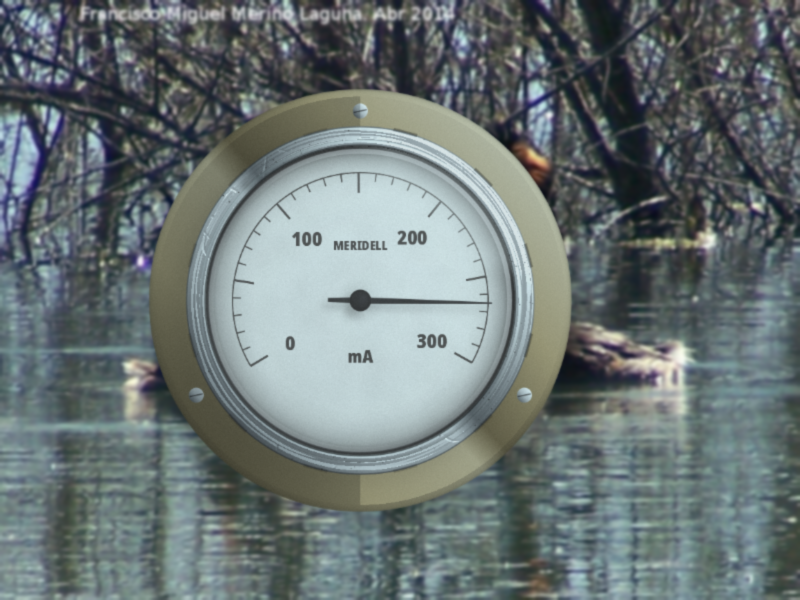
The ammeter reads mA 265
